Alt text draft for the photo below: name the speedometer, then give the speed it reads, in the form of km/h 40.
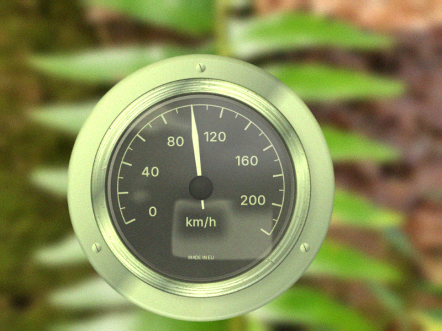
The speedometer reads km/h 100
